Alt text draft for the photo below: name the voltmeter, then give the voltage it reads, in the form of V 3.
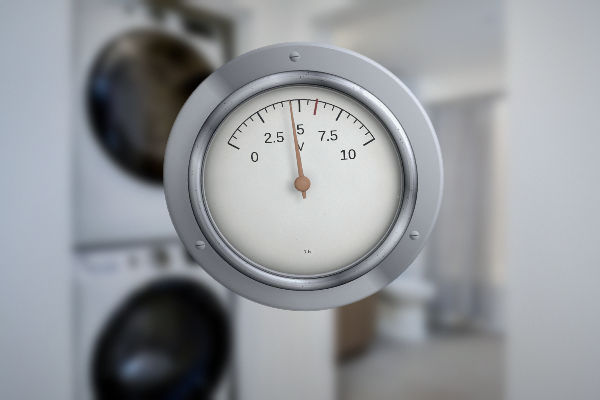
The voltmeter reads V 4.5
